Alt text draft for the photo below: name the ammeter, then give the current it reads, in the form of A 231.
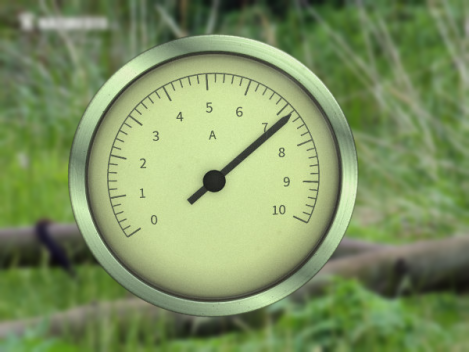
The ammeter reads A 7.2
